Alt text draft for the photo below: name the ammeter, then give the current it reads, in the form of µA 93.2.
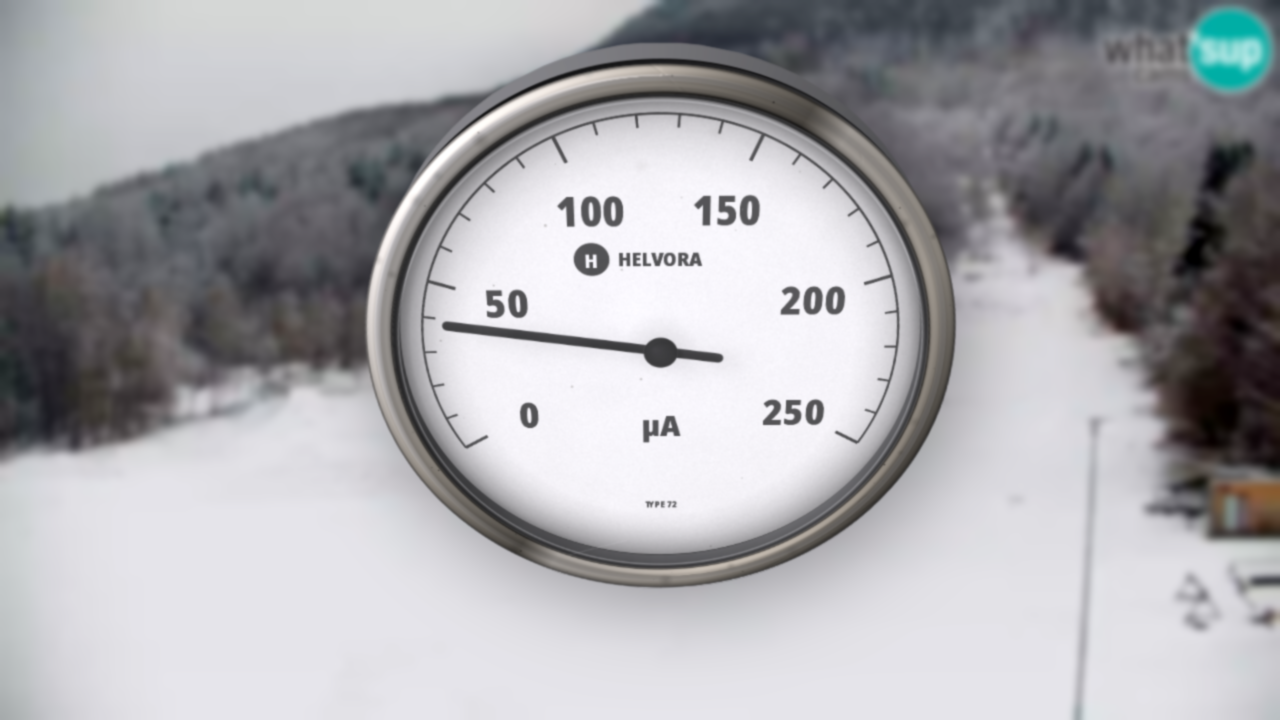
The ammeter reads µA 40
